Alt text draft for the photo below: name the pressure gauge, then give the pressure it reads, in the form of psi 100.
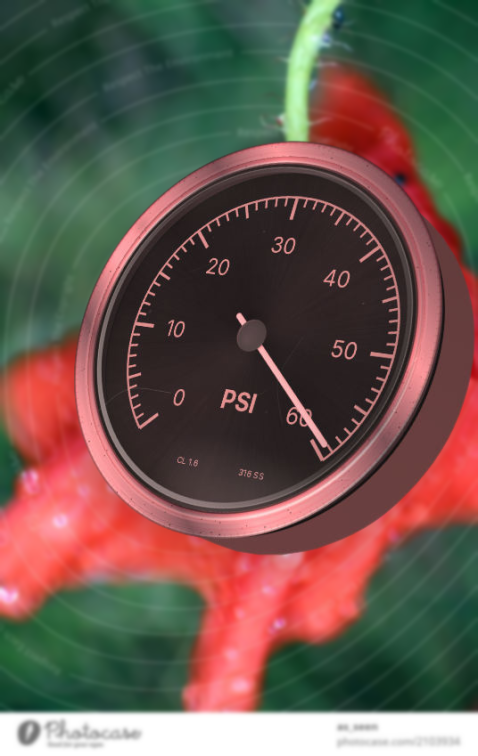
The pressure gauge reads psi 59
